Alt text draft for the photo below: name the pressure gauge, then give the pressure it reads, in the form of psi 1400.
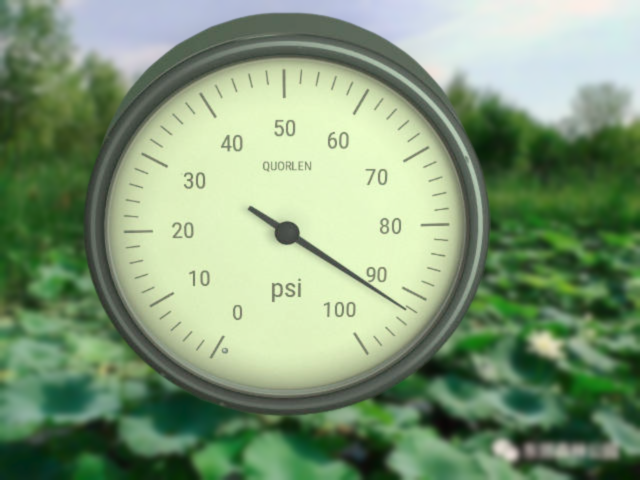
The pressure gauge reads psi 92
